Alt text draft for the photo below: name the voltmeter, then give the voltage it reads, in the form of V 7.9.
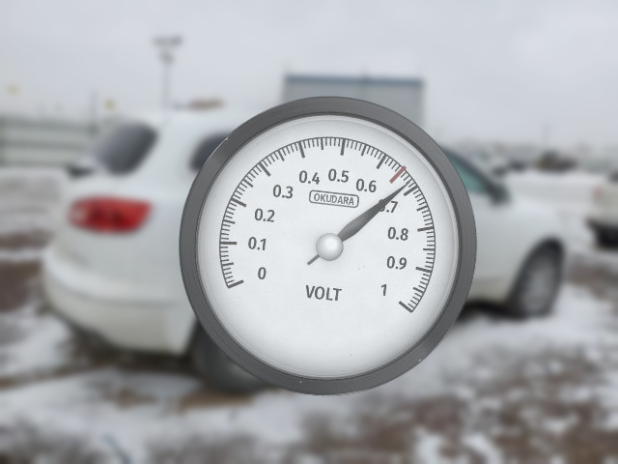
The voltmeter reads V 0.68
